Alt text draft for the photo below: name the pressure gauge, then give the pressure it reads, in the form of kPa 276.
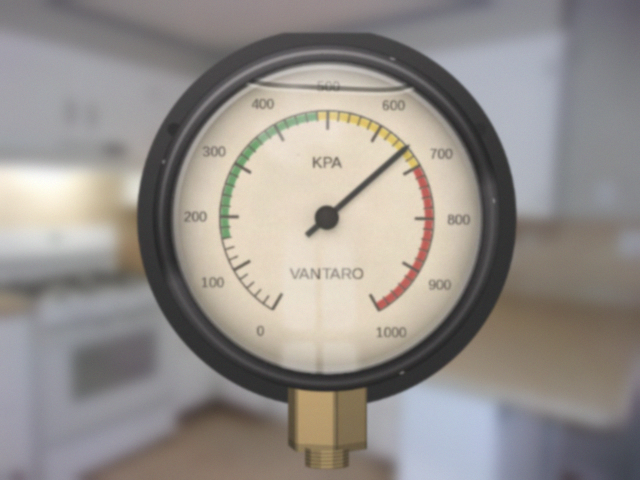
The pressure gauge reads kPa 660
